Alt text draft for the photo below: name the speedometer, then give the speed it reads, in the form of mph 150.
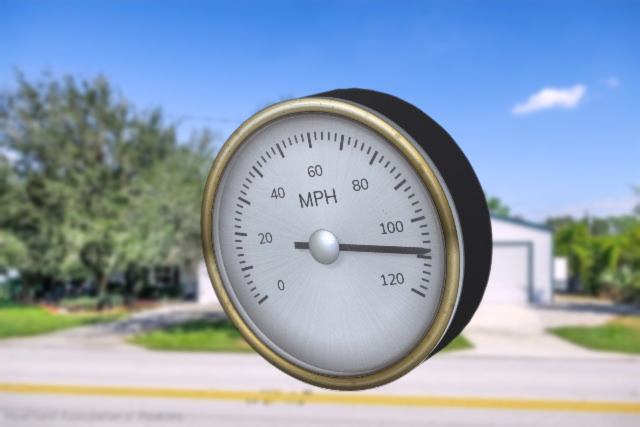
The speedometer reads mph 108
